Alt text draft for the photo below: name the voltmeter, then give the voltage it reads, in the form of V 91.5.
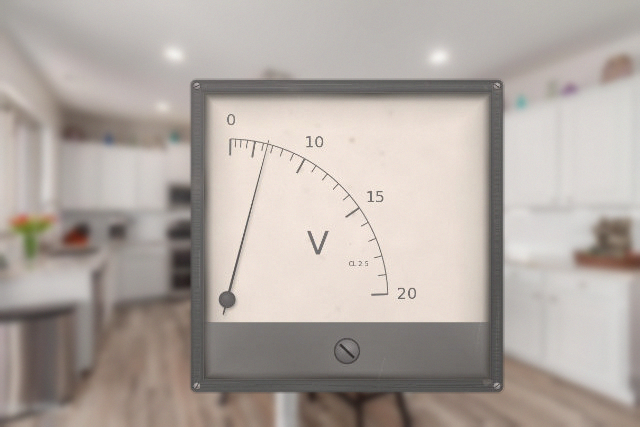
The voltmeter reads V 6.5
